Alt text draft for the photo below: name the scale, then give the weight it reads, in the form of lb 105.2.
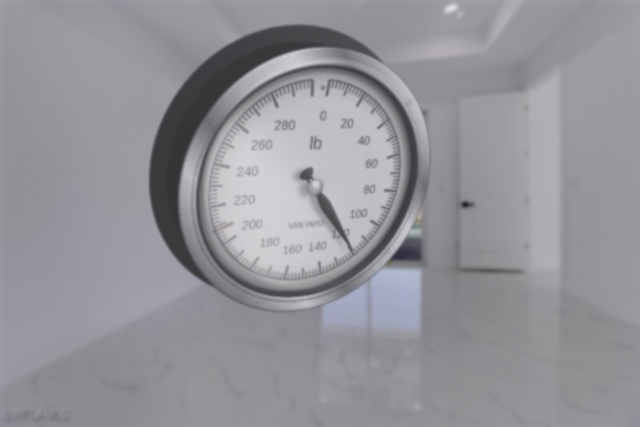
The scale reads lb 120
